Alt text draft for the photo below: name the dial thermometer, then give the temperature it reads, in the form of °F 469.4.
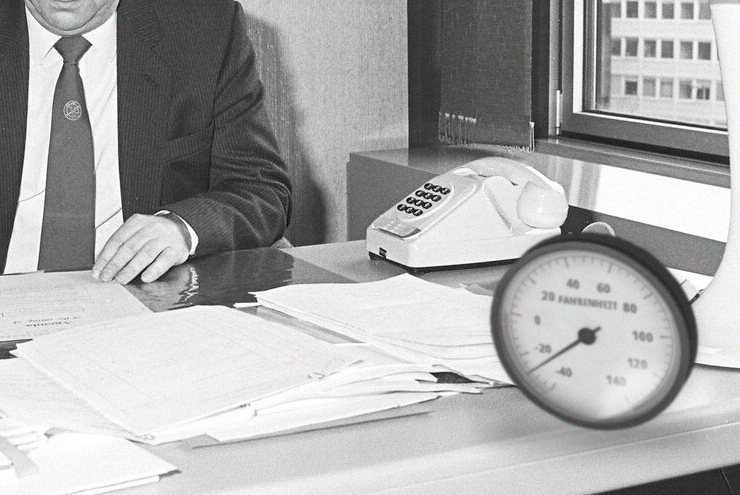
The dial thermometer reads °F -28
